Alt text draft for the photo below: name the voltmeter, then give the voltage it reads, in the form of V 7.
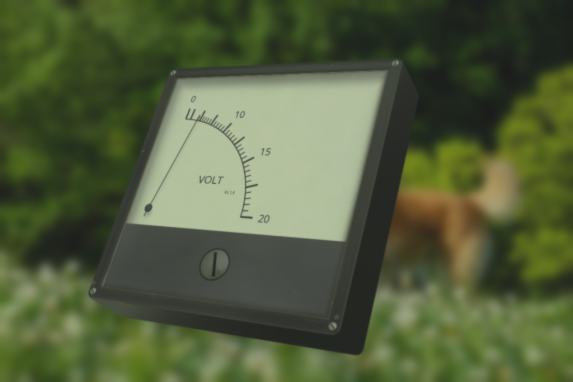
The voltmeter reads V 5
